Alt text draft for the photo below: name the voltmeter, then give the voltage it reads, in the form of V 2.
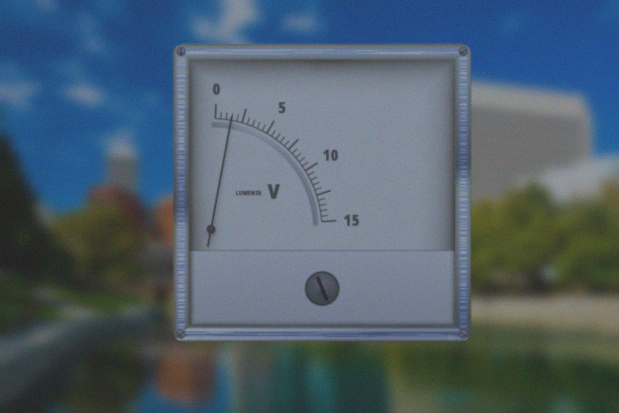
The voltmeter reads V 1.5
